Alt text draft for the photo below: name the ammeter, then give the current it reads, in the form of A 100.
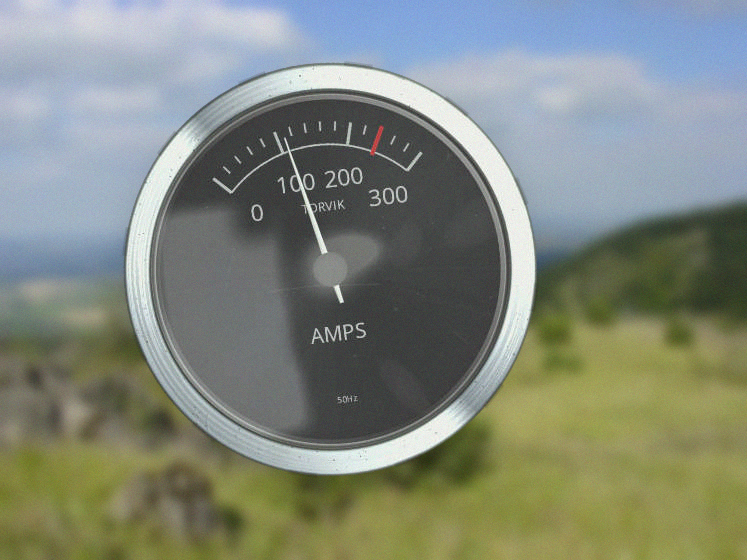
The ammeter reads A 110
